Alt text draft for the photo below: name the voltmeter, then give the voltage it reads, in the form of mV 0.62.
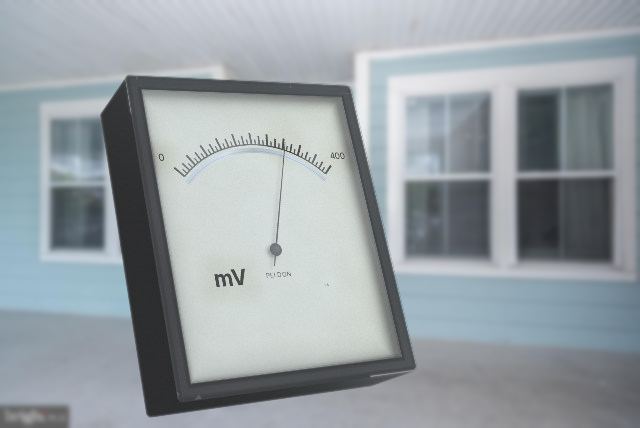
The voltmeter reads mV 280
